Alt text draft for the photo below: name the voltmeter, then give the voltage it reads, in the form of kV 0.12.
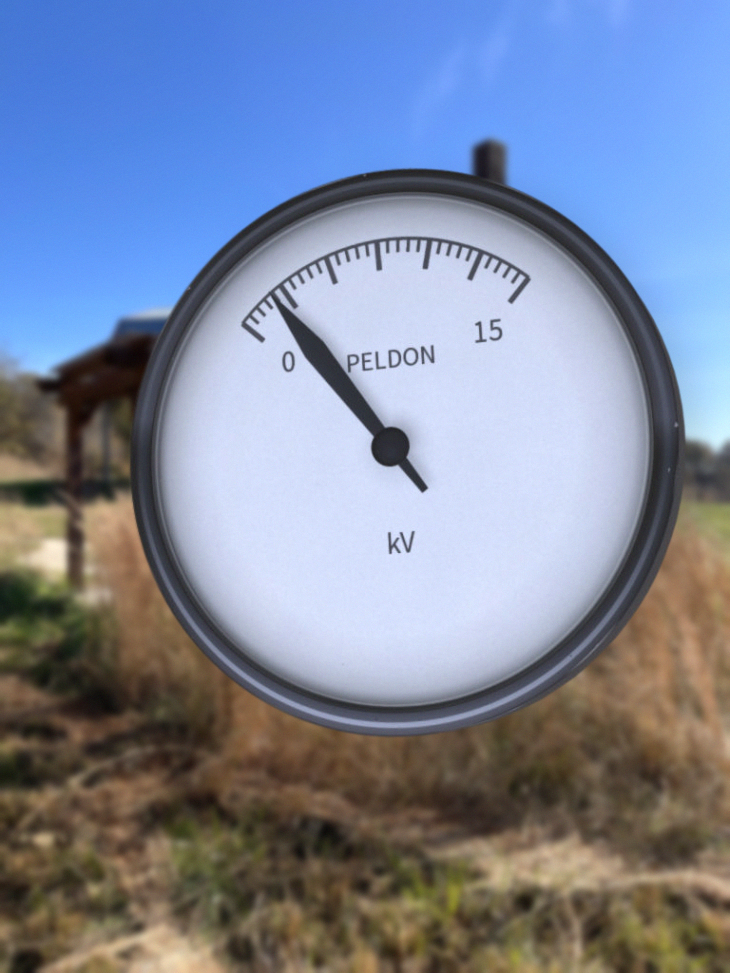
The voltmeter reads kV 2
